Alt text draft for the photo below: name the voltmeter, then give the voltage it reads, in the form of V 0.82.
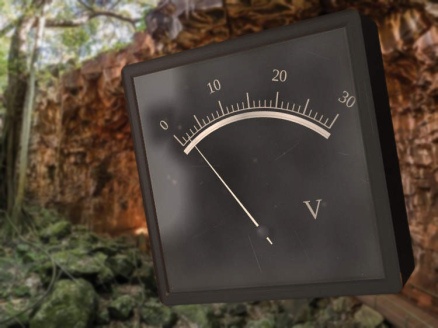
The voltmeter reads V 2
